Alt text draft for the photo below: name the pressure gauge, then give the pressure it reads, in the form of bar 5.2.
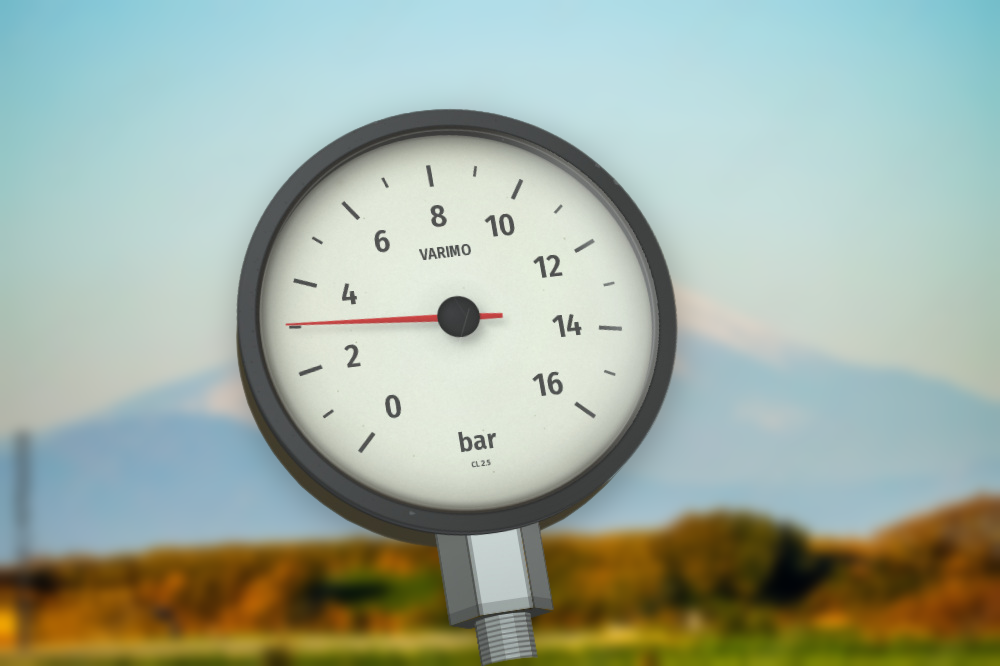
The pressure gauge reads bar 3
